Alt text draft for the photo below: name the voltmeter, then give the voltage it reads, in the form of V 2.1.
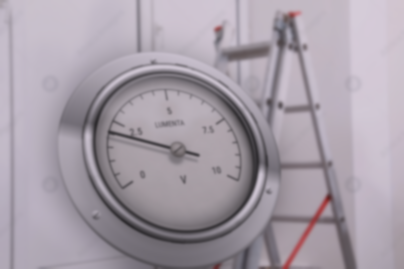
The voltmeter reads V 2
